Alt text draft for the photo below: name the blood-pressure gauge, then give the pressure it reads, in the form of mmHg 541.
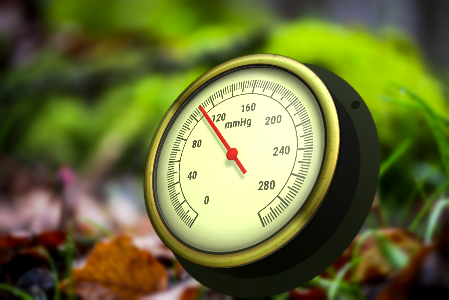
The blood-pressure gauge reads mmHg 110
